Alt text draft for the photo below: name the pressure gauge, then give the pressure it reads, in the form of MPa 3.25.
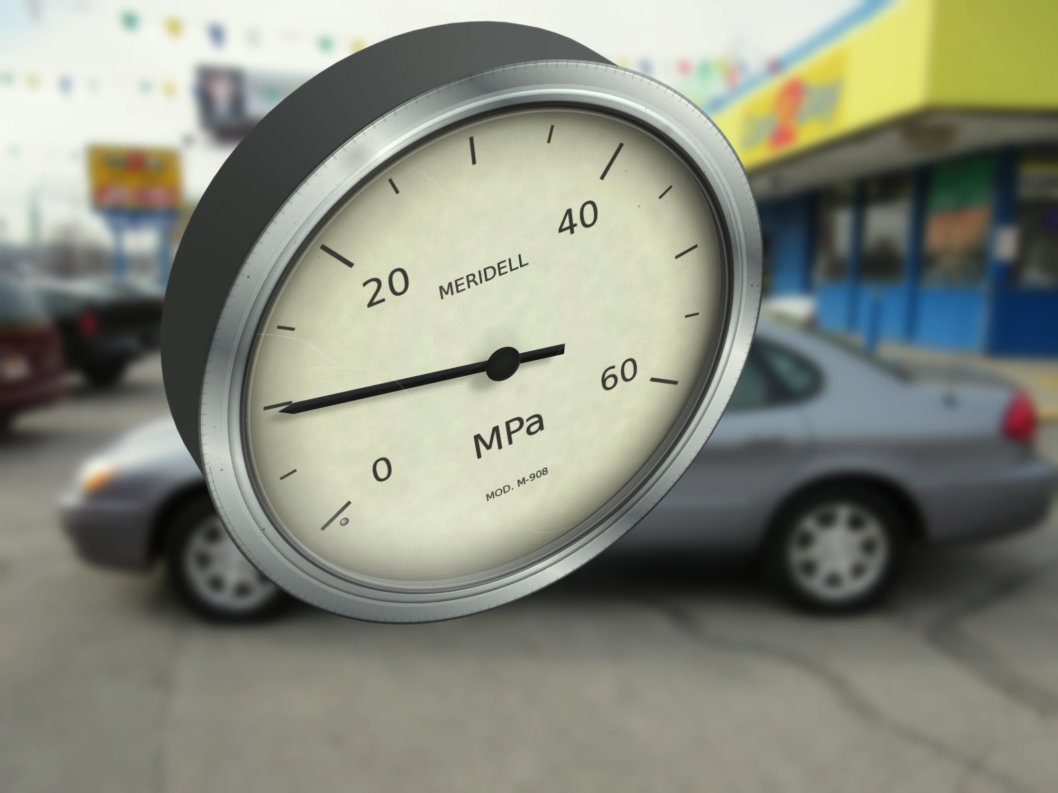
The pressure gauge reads MPa 10
